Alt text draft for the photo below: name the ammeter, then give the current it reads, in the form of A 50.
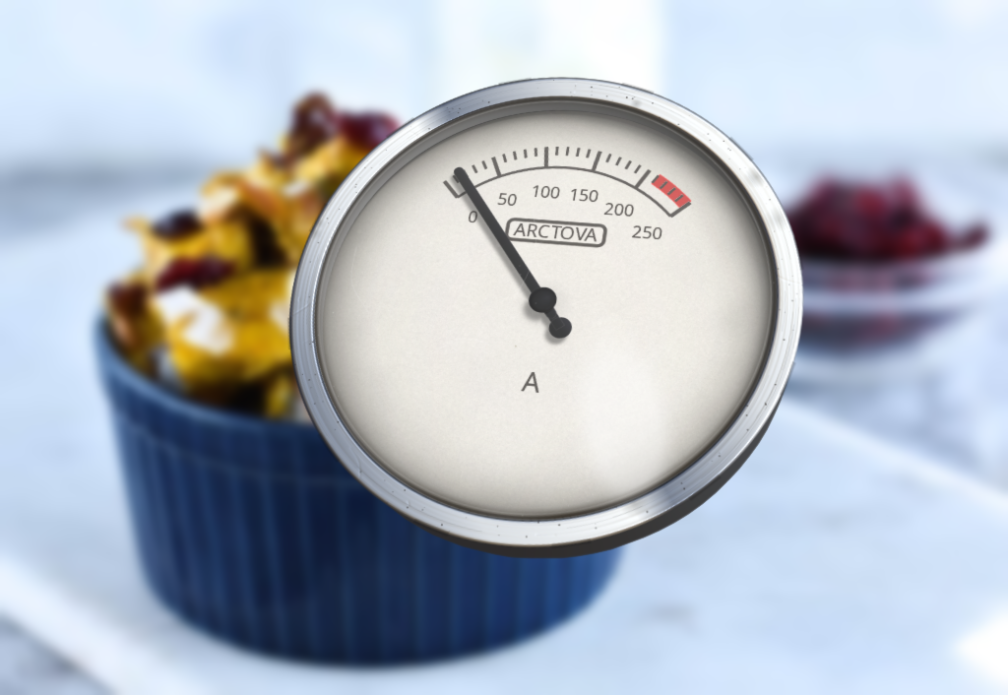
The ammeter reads A 15
